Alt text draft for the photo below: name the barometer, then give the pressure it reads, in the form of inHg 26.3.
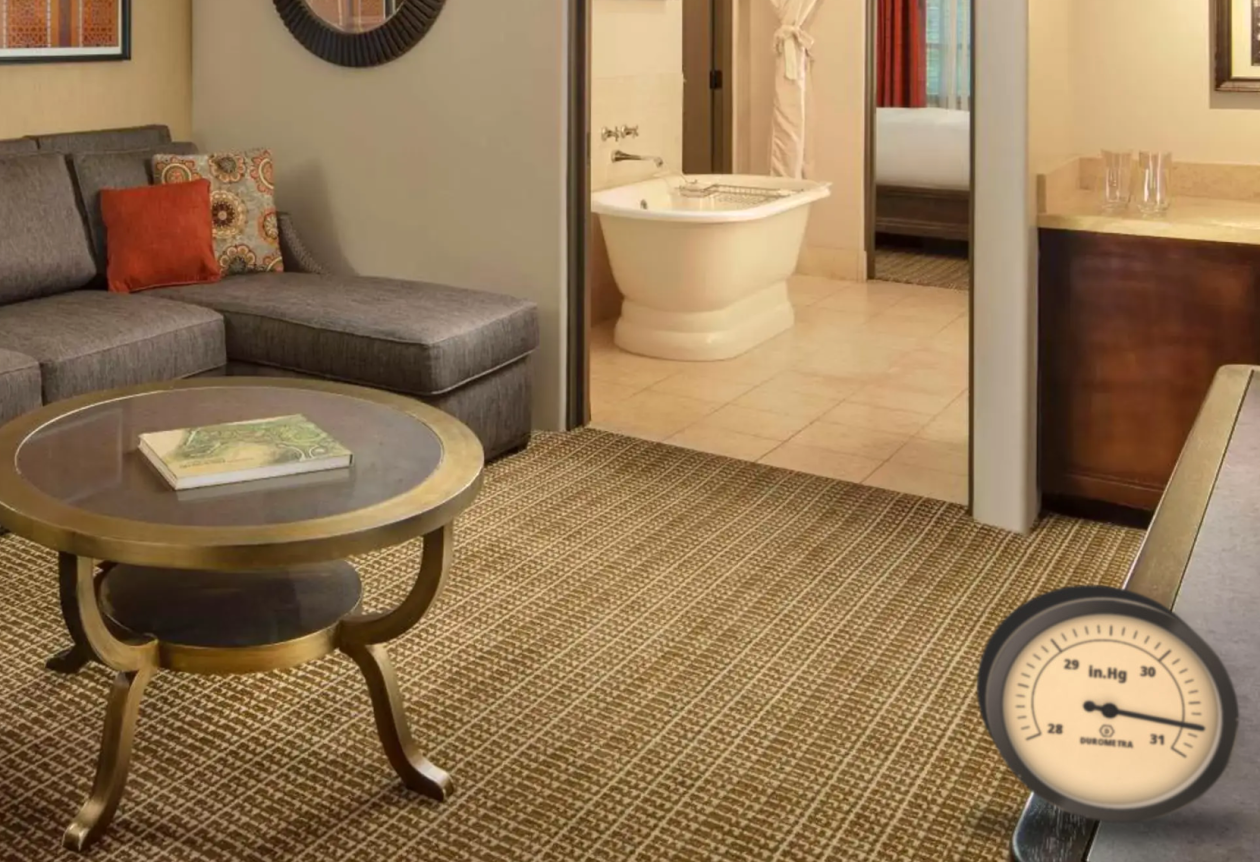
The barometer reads inHg 30.7
